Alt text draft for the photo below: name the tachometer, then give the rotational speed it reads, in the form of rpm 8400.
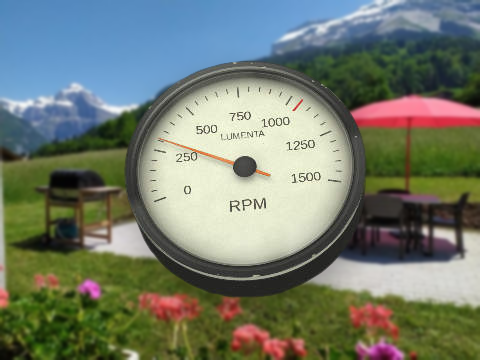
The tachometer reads rpm 300
